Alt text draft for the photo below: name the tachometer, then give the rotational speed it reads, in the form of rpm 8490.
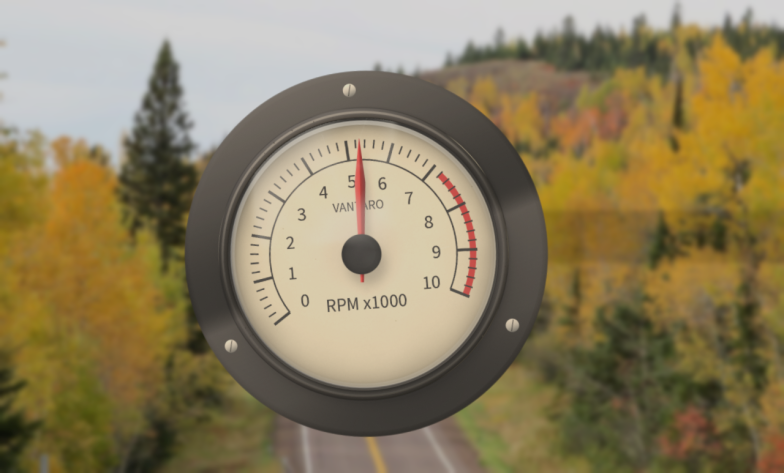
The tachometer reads rpm 5300
